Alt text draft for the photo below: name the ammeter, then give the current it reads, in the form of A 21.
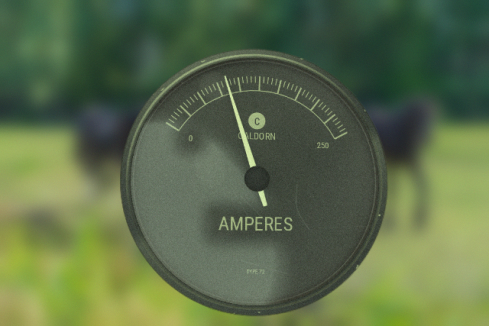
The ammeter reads A 85
